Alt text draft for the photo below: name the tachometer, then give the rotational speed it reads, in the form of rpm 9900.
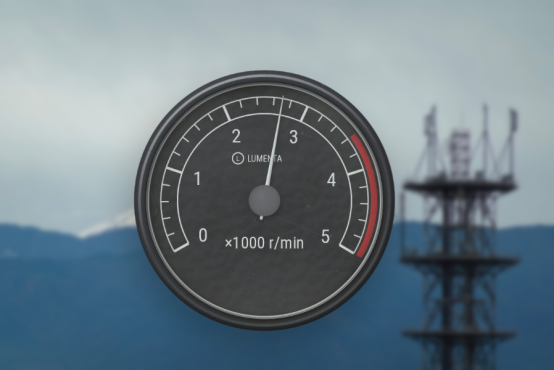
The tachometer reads rpm 2700
